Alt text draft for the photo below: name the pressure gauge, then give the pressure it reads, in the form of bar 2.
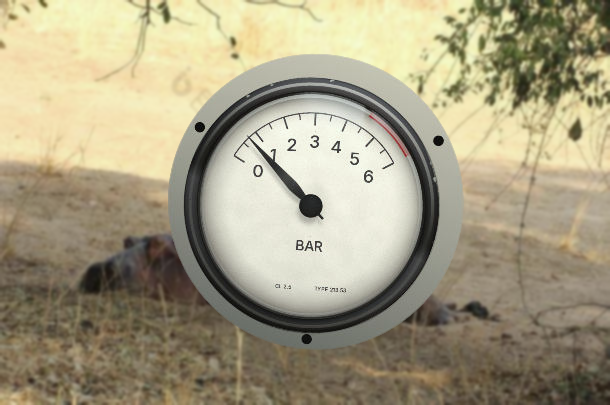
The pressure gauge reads bar 0.75
